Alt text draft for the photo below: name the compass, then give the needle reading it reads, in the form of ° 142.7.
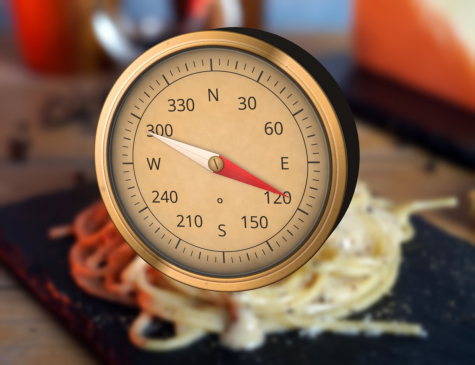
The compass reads ° 115
